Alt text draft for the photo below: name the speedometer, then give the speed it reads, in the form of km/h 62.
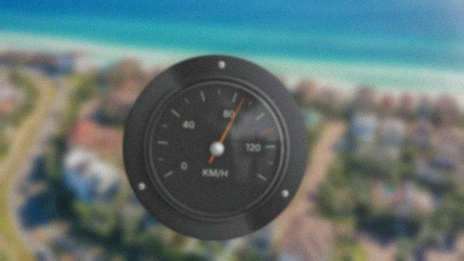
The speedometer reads km/h 85
